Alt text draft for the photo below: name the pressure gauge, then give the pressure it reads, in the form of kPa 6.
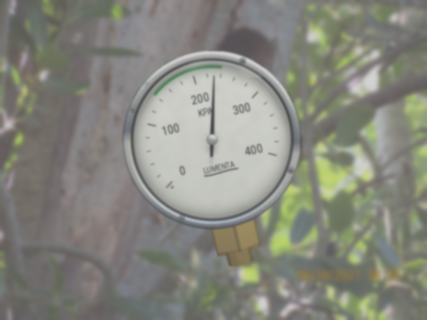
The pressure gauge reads kPa 230
